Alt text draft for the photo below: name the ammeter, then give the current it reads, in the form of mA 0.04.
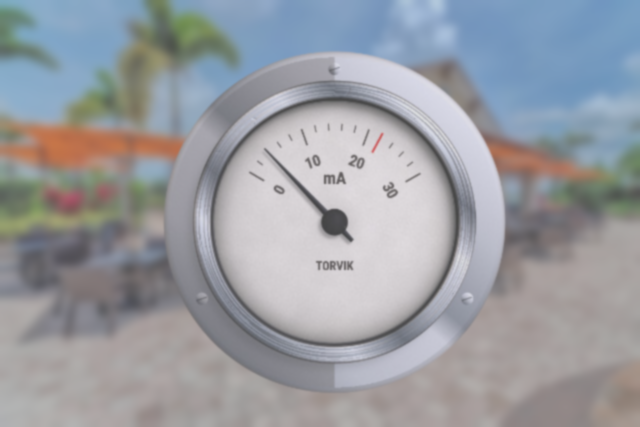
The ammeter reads mA 4
